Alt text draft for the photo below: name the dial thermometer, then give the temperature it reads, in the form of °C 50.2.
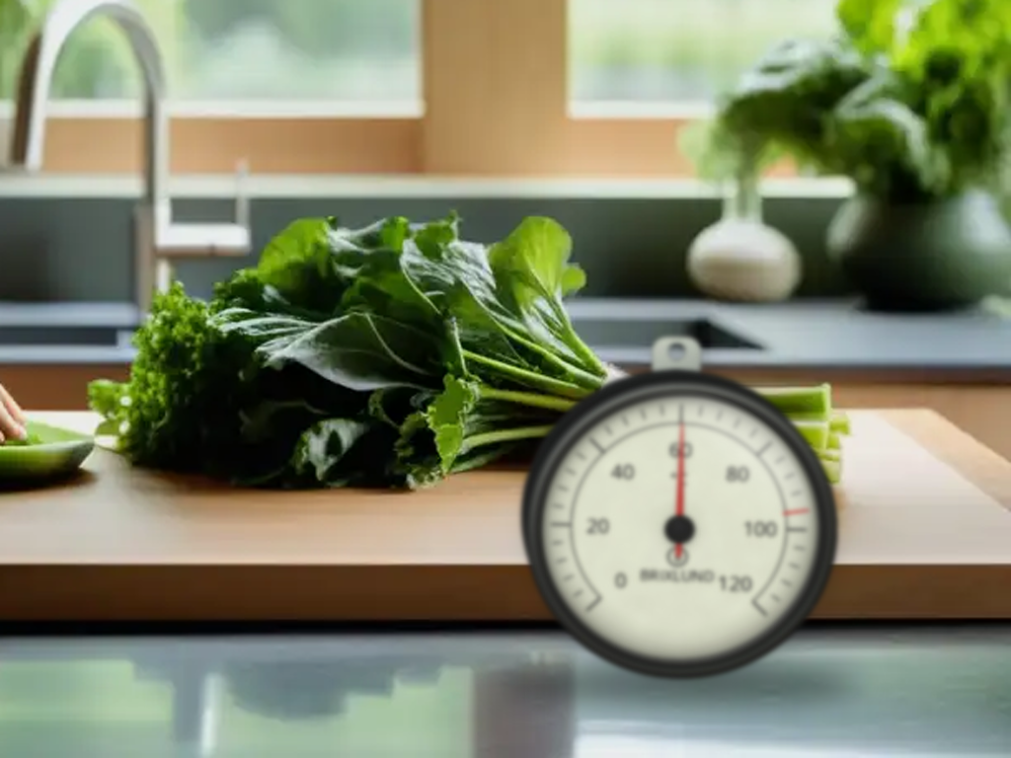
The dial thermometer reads °C 60
